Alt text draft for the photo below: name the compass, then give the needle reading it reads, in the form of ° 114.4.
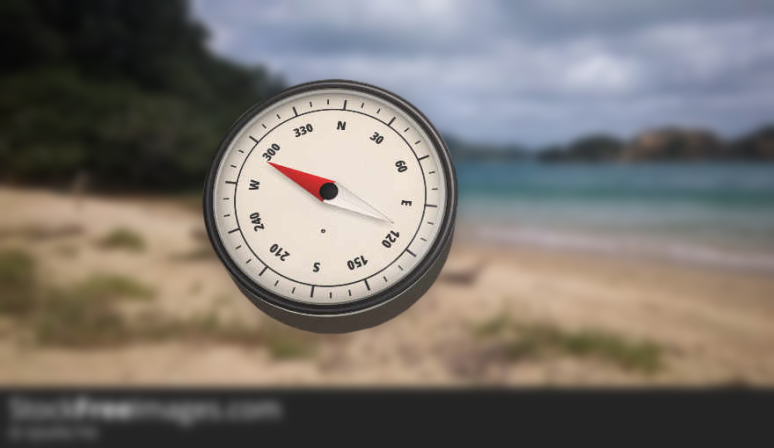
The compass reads ° 290
